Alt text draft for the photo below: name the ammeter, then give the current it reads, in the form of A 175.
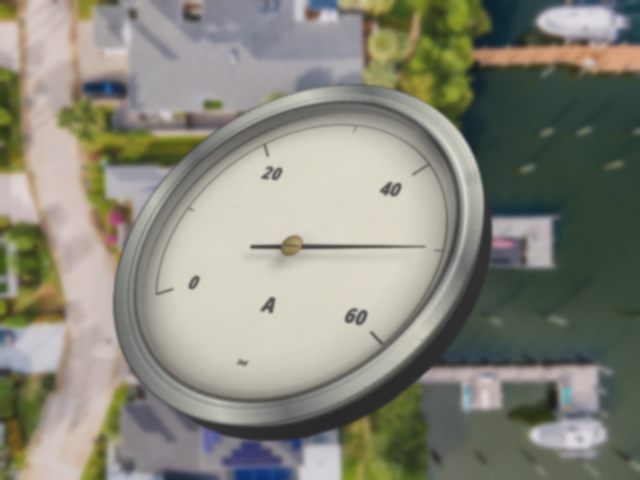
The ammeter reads A 50
